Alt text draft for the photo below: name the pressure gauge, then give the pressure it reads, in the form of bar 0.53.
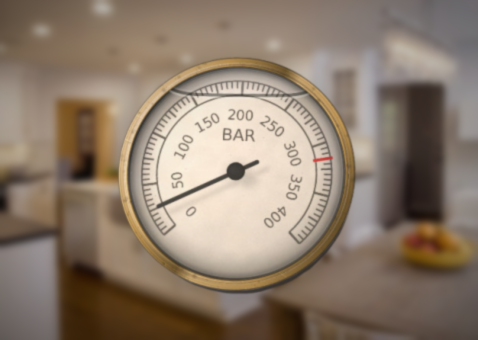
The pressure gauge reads bar 25
